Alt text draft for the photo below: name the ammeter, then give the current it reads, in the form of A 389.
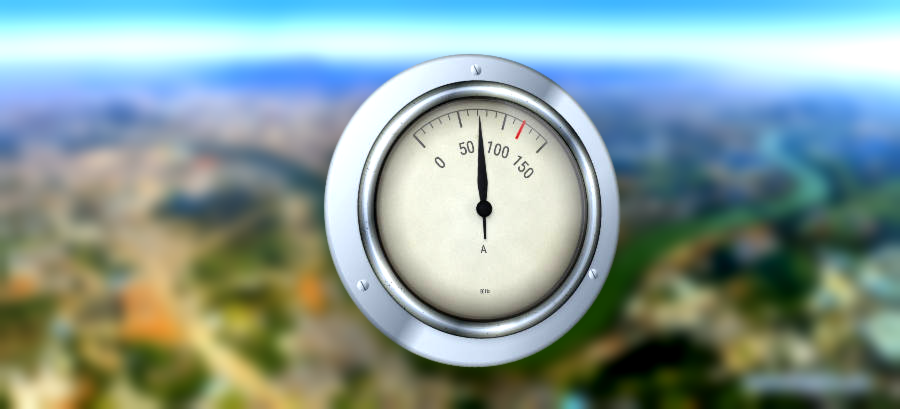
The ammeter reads A 70
